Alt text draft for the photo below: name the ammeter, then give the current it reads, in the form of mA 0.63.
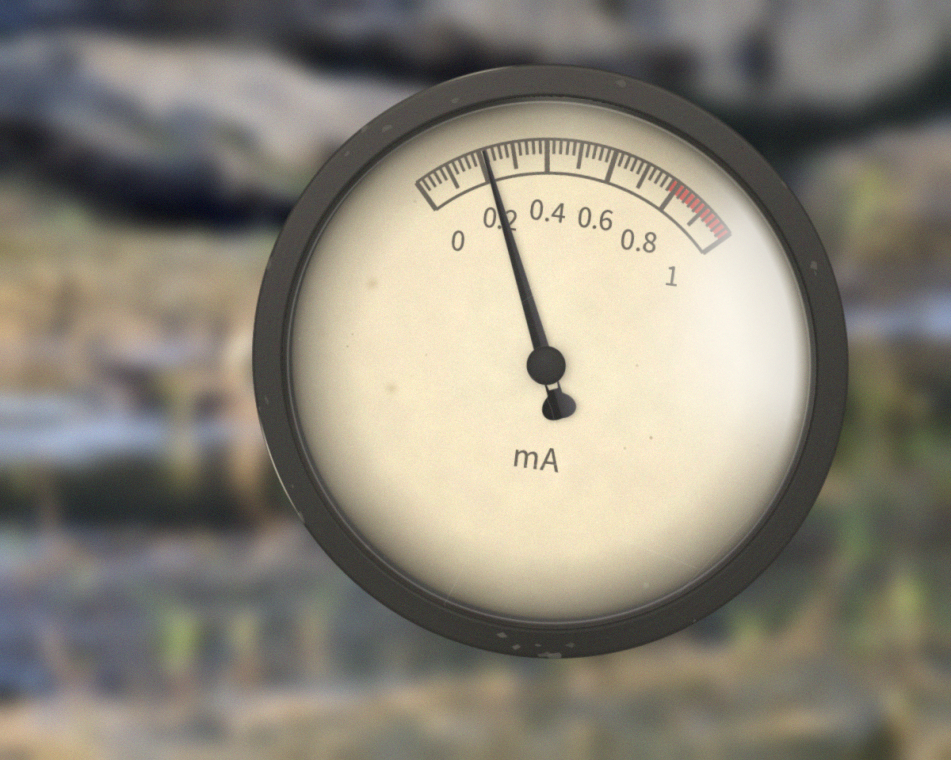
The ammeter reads mA 0.22
